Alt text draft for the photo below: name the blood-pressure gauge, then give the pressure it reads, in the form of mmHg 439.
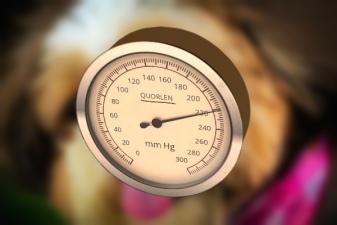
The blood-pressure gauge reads mmHg 220
